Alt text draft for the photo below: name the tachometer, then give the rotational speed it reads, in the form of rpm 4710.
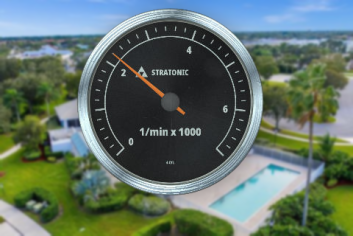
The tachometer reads rpm 2200
